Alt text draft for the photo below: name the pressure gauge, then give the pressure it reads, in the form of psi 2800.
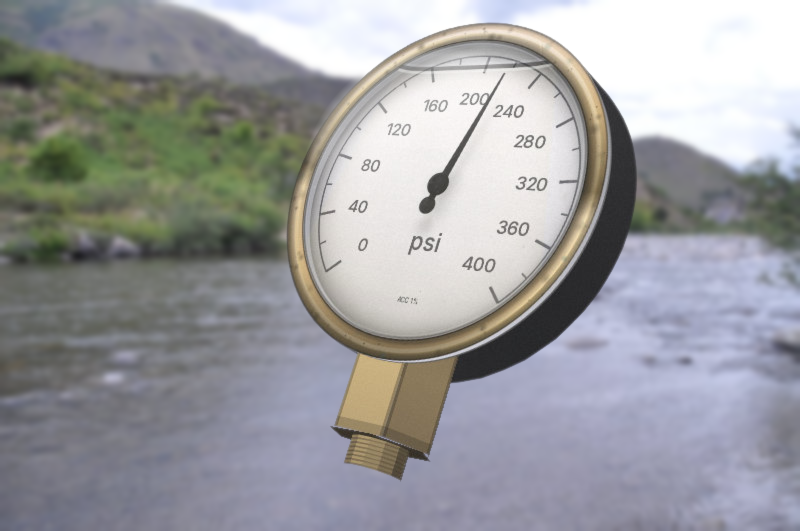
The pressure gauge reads psi 220
